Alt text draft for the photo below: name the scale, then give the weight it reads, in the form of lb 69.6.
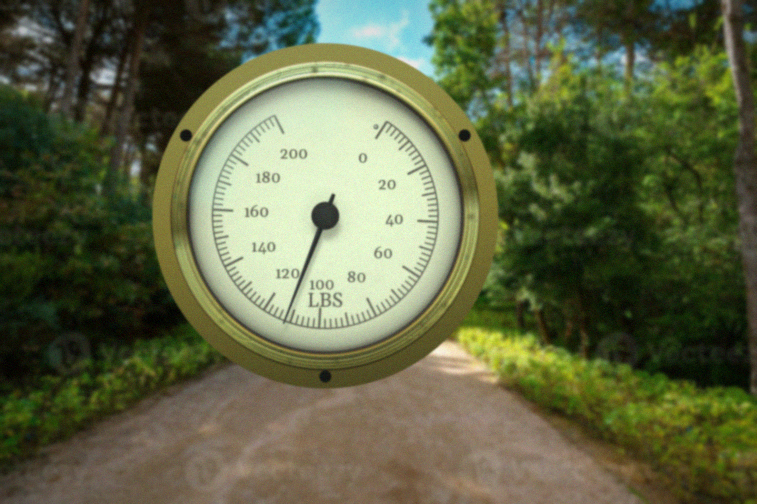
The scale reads lb 112
